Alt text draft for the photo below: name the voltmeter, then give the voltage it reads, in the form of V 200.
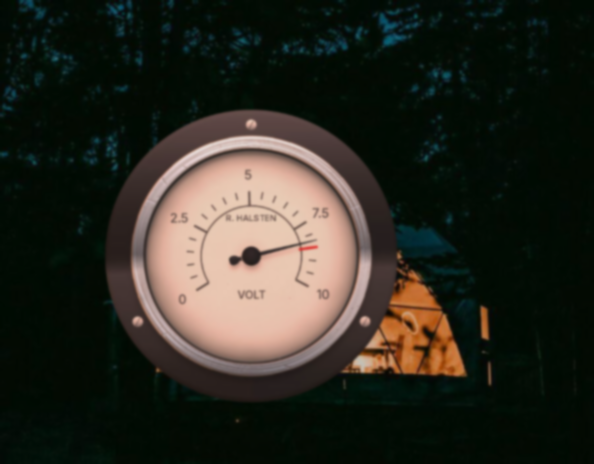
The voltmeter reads V 8.25
